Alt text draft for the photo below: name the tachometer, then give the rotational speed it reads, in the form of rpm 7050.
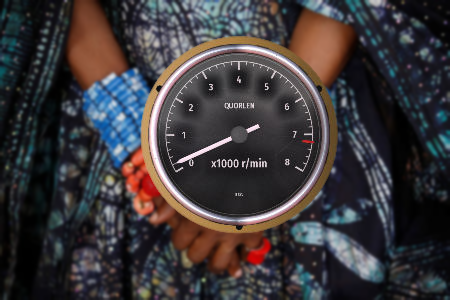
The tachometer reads rpm 200
